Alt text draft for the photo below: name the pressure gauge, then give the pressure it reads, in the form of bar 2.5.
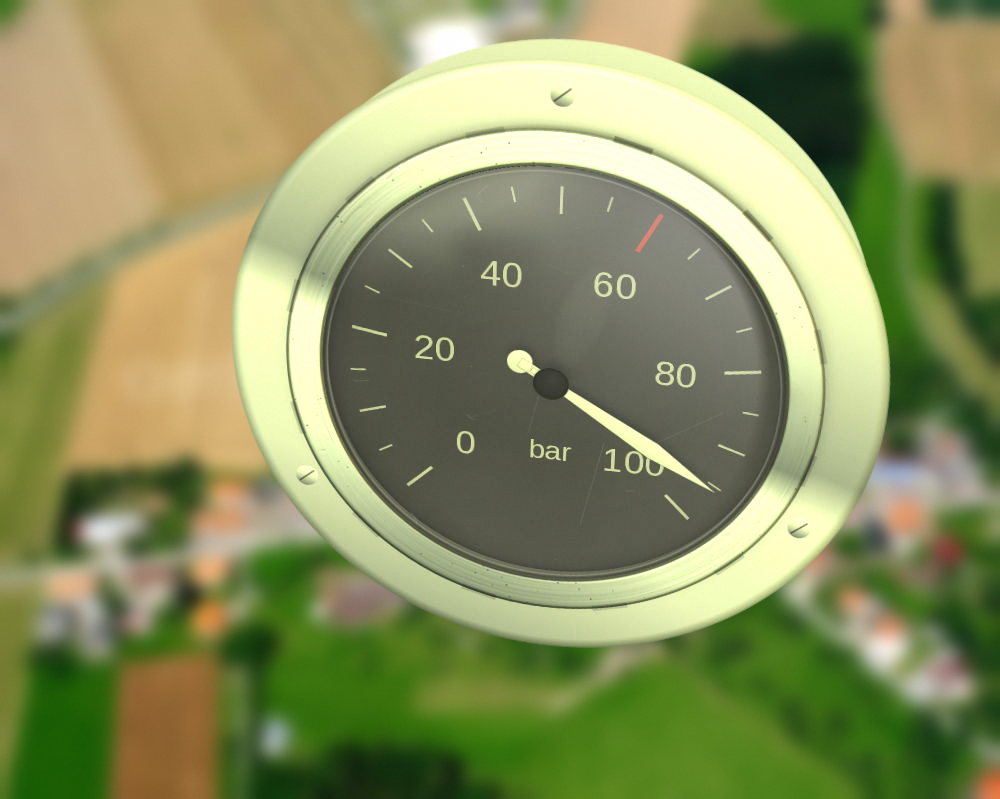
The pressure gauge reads bar 95
